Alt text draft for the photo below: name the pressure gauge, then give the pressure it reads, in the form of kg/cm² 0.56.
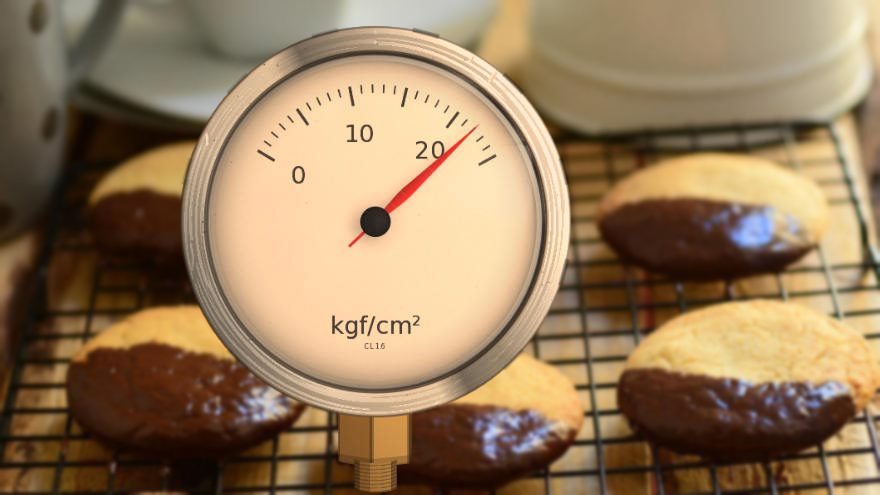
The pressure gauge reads kg/cm² 22
